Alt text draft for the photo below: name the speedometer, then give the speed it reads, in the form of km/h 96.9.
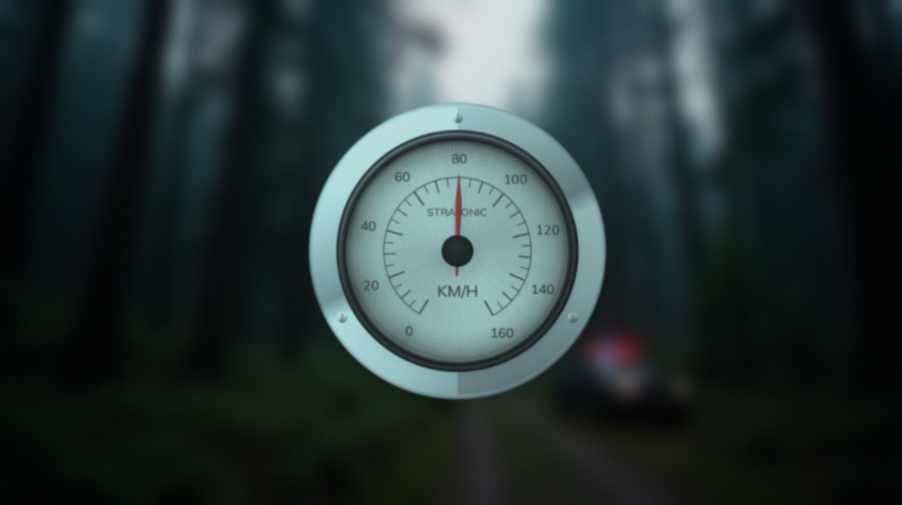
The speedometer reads km/h 80
